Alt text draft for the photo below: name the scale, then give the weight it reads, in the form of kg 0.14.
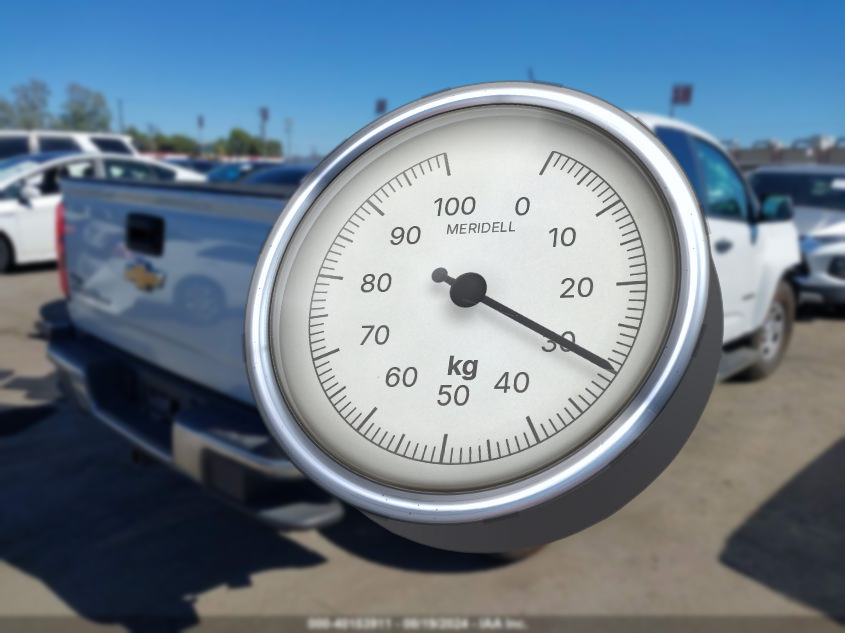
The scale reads kg 30
